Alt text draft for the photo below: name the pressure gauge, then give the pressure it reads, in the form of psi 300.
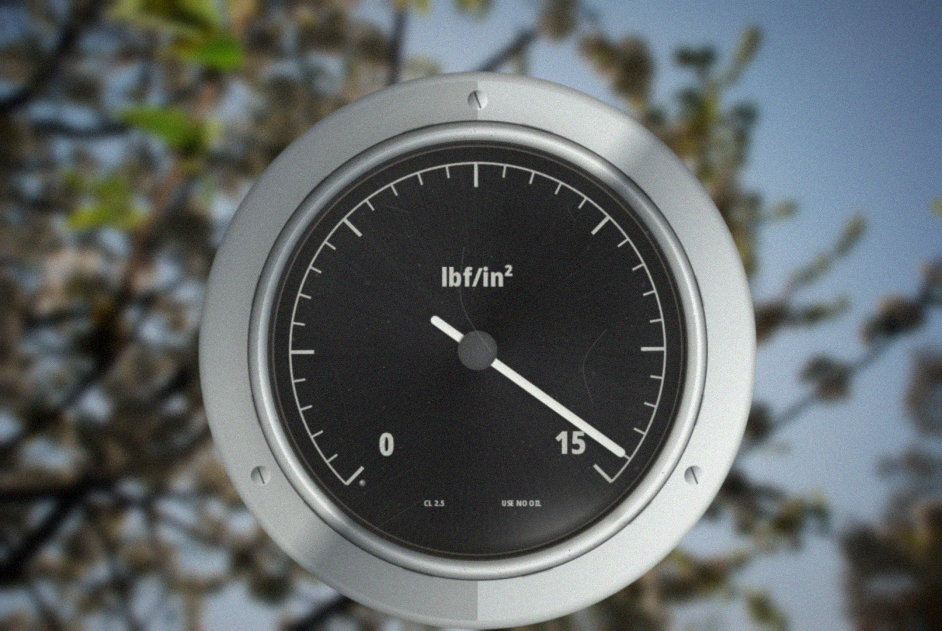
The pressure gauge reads psi 14.5
